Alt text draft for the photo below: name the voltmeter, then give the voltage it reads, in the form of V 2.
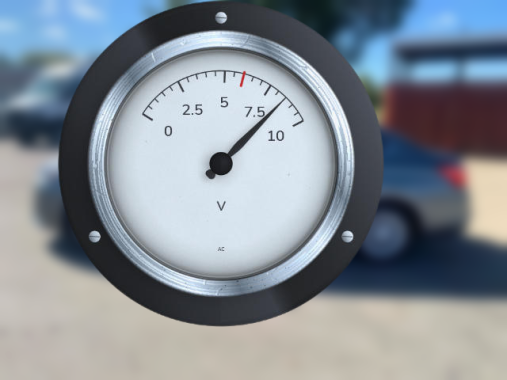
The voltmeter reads V 8.5
